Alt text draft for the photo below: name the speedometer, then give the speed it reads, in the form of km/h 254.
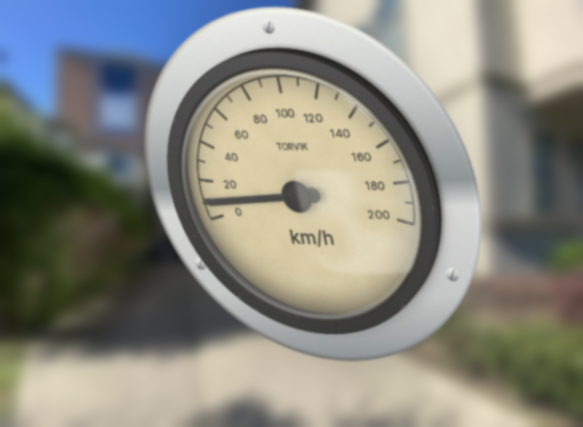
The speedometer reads km/h 10
